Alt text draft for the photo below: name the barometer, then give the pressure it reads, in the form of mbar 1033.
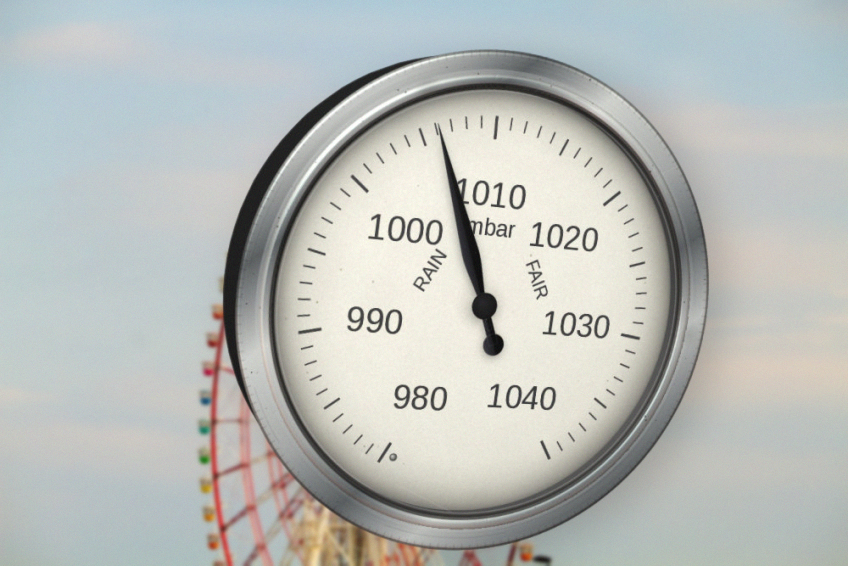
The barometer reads mbar 1006
